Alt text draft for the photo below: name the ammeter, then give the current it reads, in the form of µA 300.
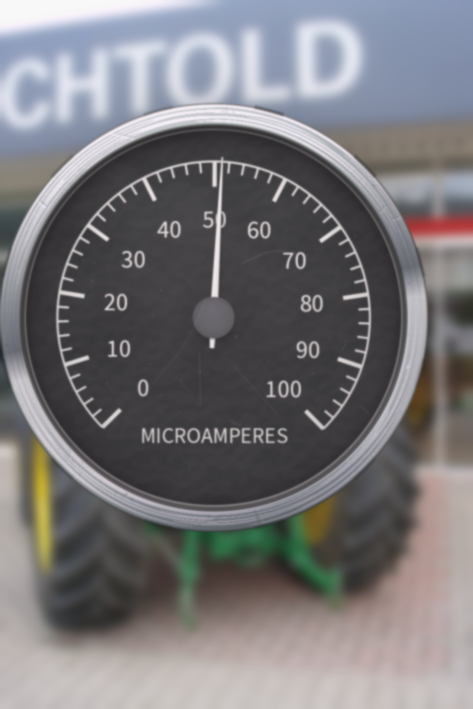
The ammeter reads µA 51
